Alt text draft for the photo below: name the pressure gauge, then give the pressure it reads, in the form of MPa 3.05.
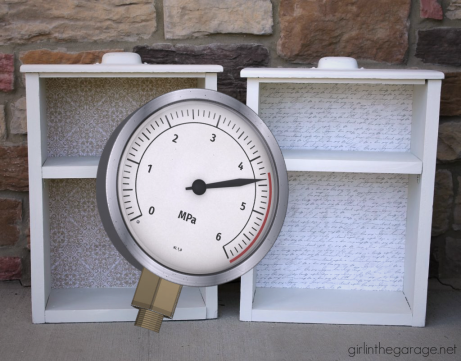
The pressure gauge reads MPa 4.4
